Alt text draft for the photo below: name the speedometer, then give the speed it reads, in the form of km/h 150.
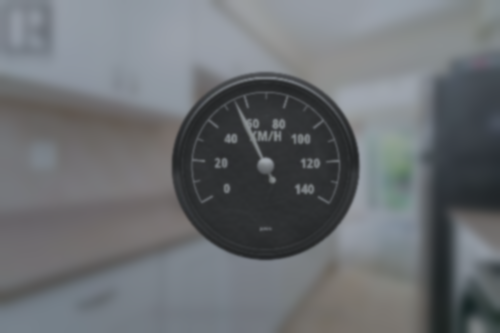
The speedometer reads km/h 55
